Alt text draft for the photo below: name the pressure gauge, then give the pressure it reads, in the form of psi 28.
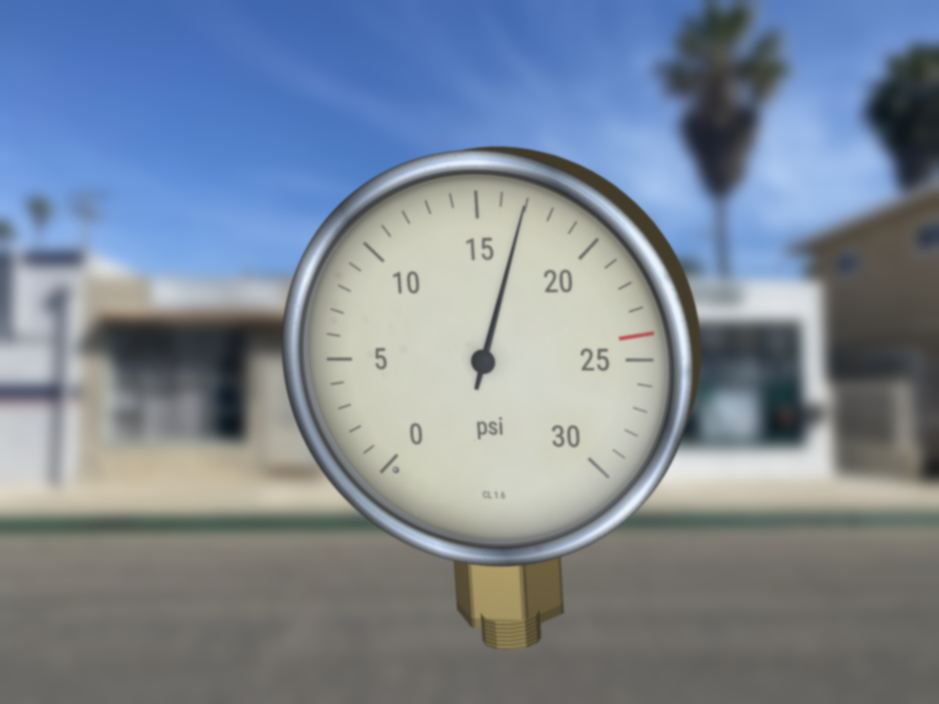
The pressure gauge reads psi 17
